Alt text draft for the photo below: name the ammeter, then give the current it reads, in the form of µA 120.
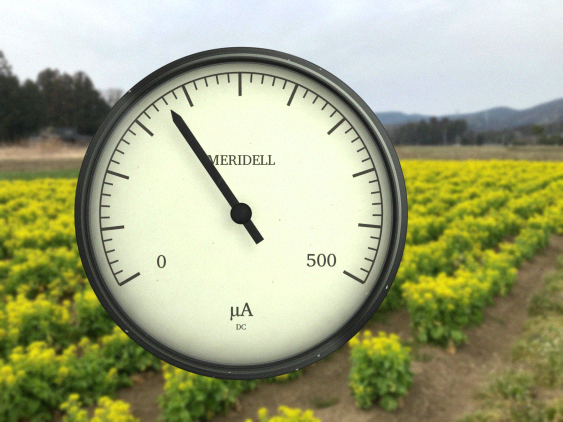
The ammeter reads µA 180
